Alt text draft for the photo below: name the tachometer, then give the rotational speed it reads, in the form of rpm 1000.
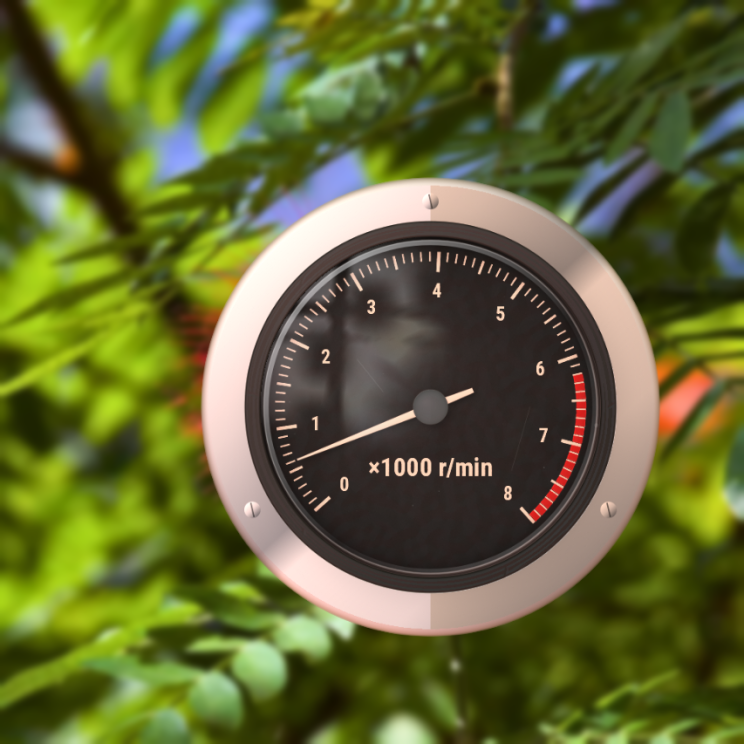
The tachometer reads rpm 600
